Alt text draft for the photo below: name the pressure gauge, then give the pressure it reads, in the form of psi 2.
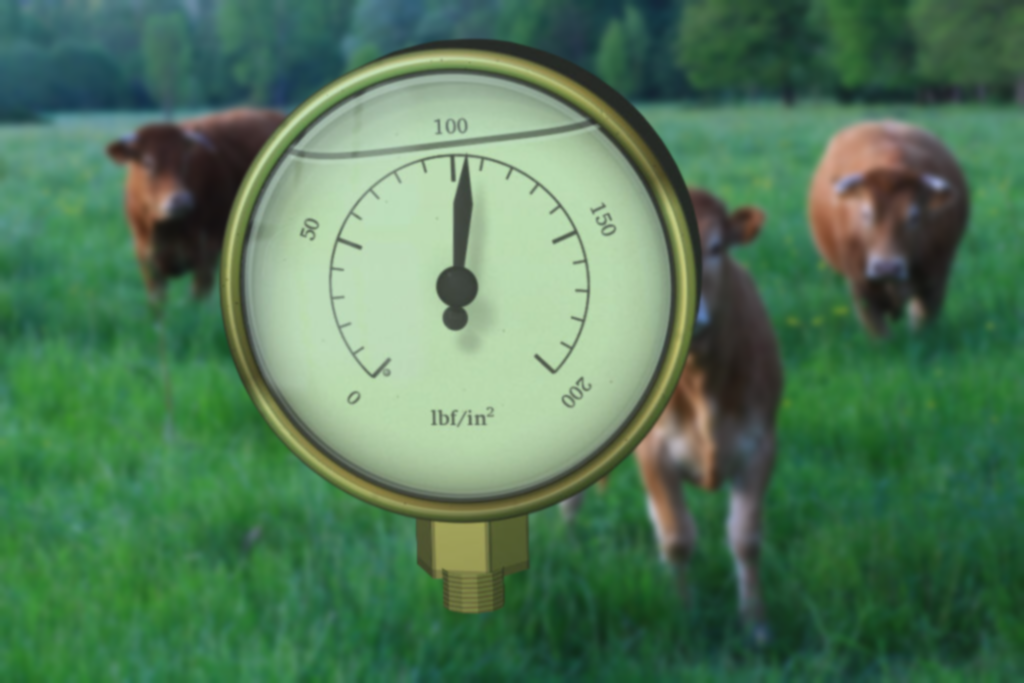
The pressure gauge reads psi 105
